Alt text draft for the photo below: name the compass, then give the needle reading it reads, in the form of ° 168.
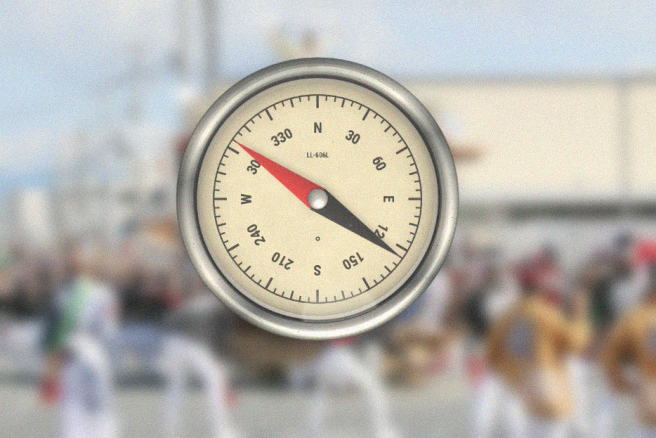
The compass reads ° 305
